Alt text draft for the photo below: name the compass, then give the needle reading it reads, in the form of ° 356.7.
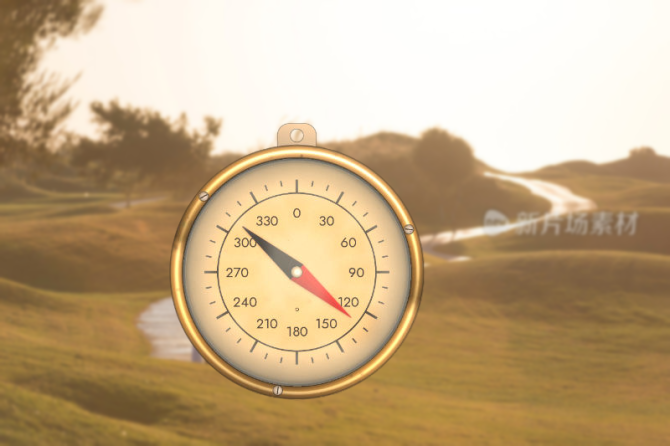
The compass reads ° 130
